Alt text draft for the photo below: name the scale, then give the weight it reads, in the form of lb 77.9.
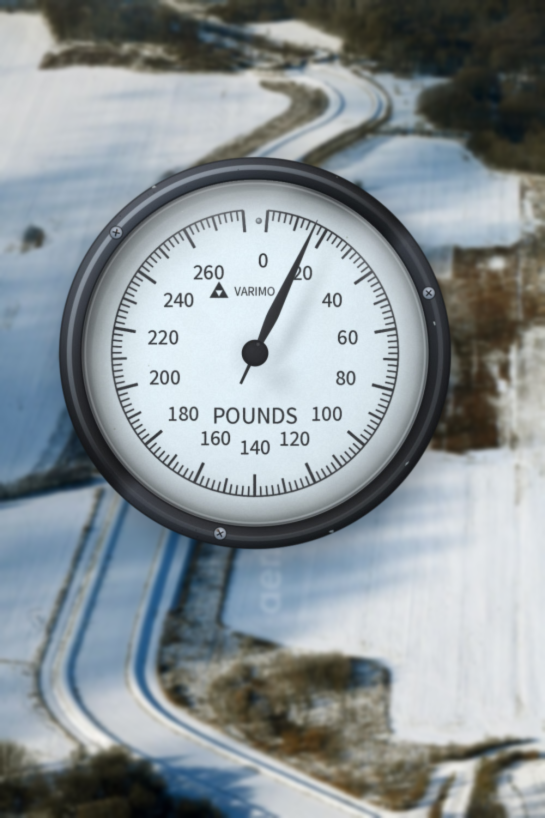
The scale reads lb 16
